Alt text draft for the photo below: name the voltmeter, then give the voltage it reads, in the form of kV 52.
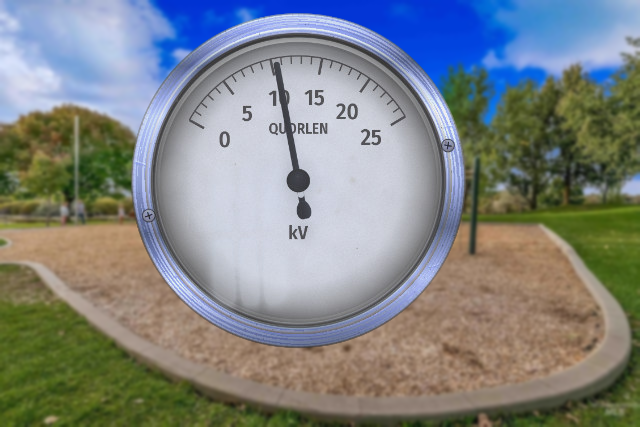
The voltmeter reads kV 10.5
